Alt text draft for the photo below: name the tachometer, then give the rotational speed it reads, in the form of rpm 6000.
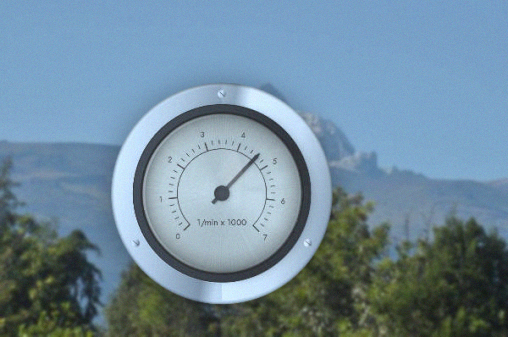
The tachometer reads rpm 4600
